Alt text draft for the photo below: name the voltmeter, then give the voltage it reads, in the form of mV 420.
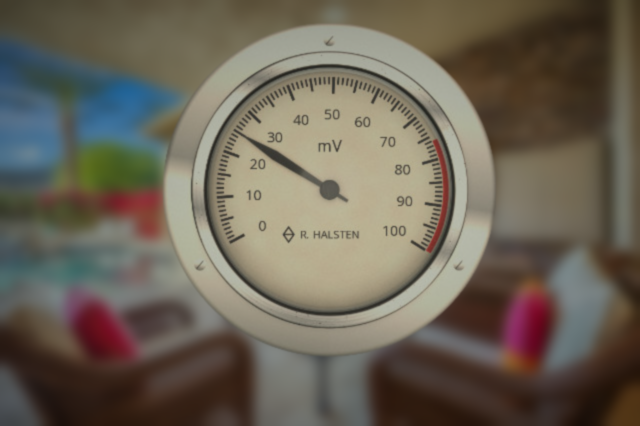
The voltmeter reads mV 25
